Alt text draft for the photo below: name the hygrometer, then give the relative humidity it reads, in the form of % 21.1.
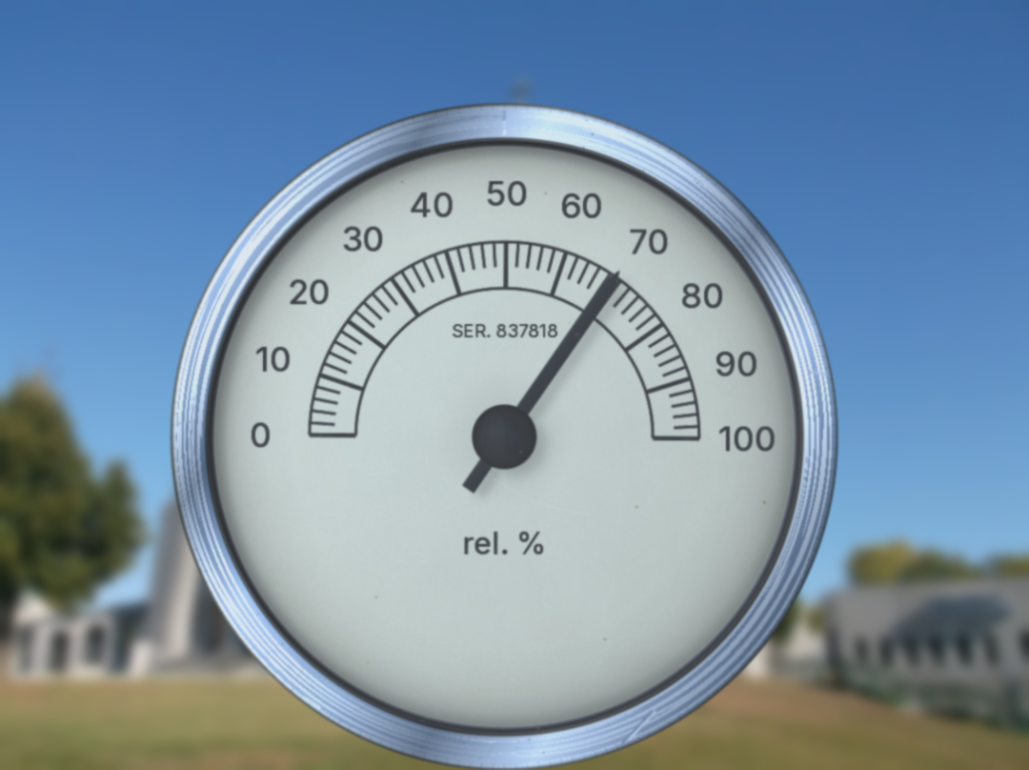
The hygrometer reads % 69
